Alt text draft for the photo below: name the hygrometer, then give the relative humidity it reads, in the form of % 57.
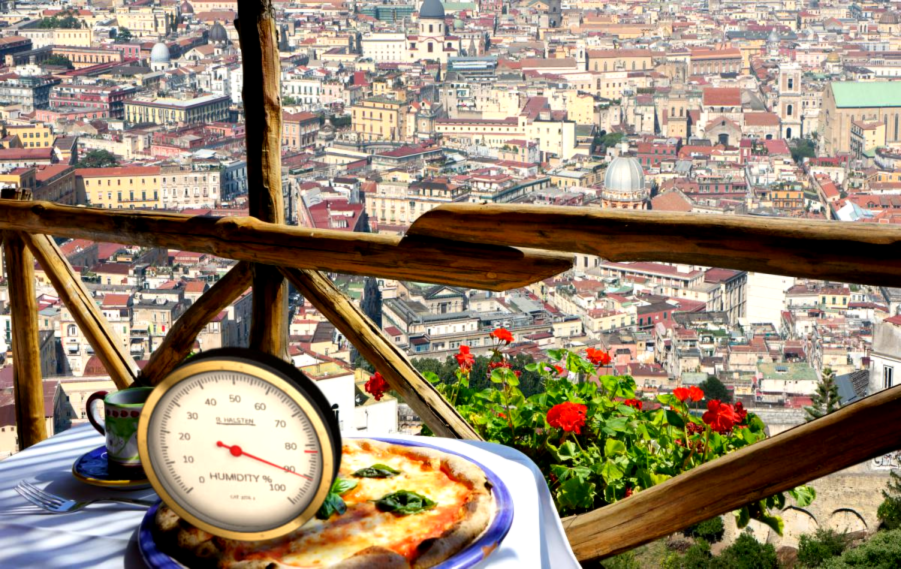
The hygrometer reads % 90
